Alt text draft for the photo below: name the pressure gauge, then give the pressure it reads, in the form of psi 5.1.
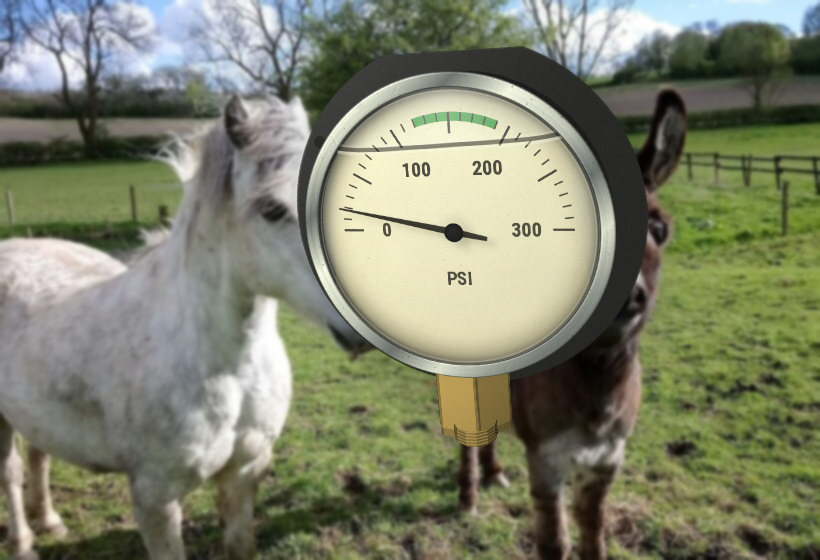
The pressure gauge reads psi 20
